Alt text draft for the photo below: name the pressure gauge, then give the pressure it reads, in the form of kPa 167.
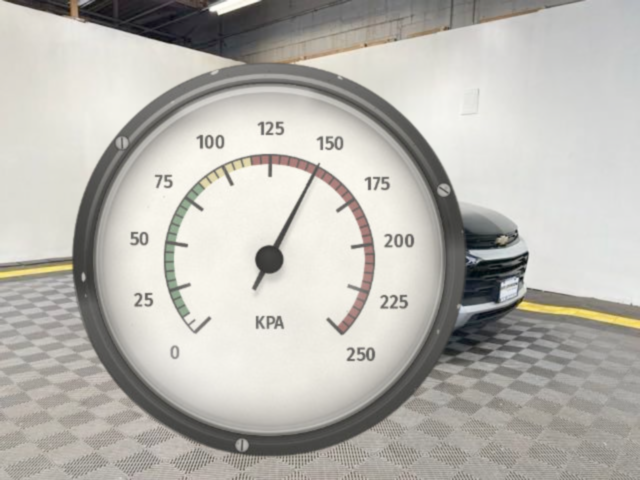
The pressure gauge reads kPa 150
